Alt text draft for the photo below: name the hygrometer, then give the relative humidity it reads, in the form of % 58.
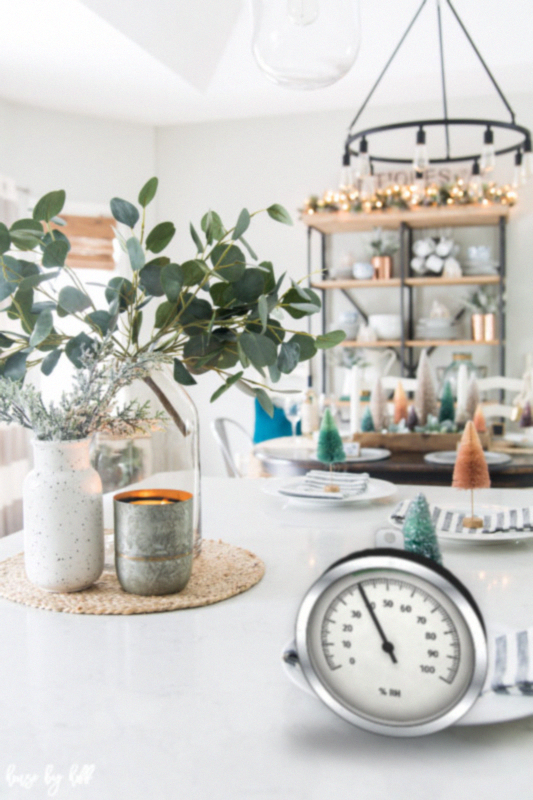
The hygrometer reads % 40
